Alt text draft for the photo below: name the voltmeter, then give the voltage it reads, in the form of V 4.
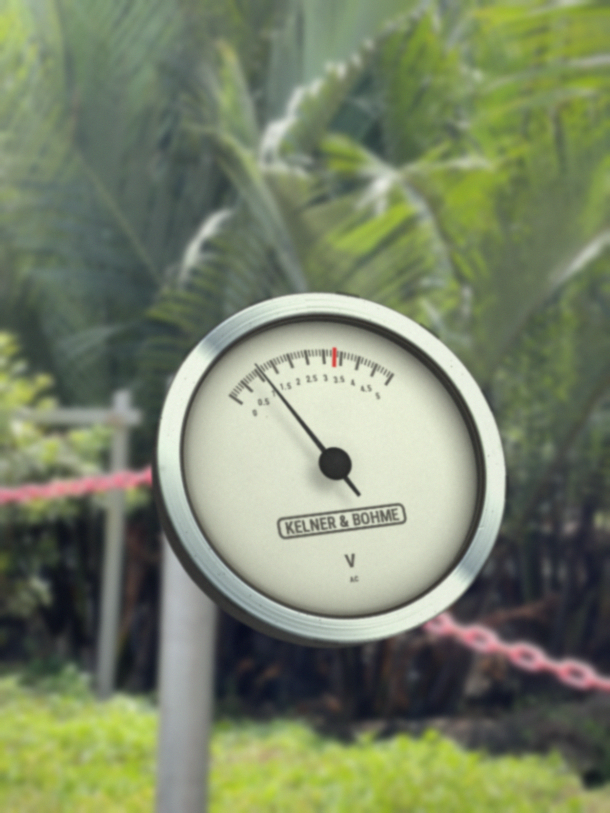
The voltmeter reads V 1
